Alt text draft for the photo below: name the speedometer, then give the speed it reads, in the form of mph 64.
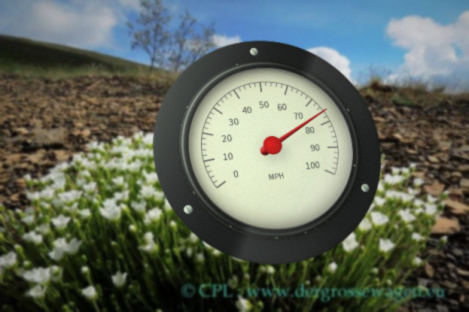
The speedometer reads mph 76
